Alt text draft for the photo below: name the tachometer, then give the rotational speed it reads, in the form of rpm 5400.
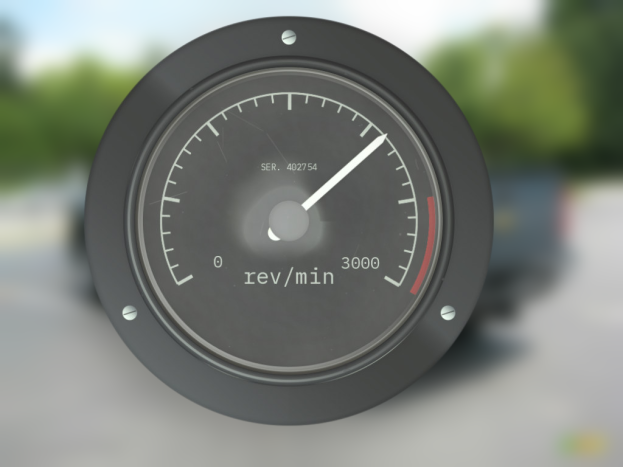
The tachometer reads rpm 2100
